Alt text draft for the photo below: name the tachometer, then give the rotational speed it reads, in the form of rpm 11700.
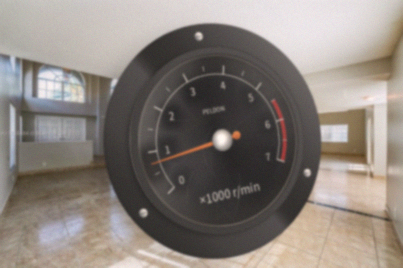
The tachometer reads rpm 750
